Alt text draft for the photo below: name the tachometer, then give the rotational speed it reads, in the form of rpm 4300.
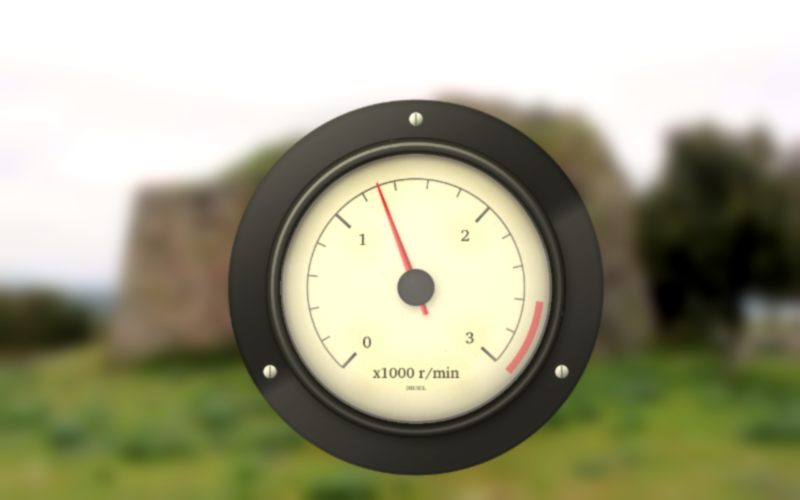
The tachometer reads rpm 1300
